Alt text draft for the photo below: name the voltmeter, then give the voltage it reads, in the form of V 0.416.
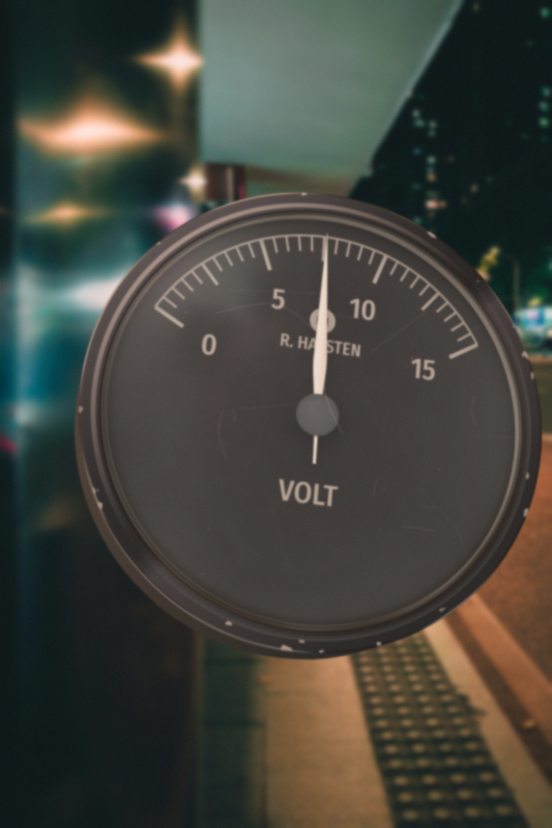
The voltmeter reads V 7.5
